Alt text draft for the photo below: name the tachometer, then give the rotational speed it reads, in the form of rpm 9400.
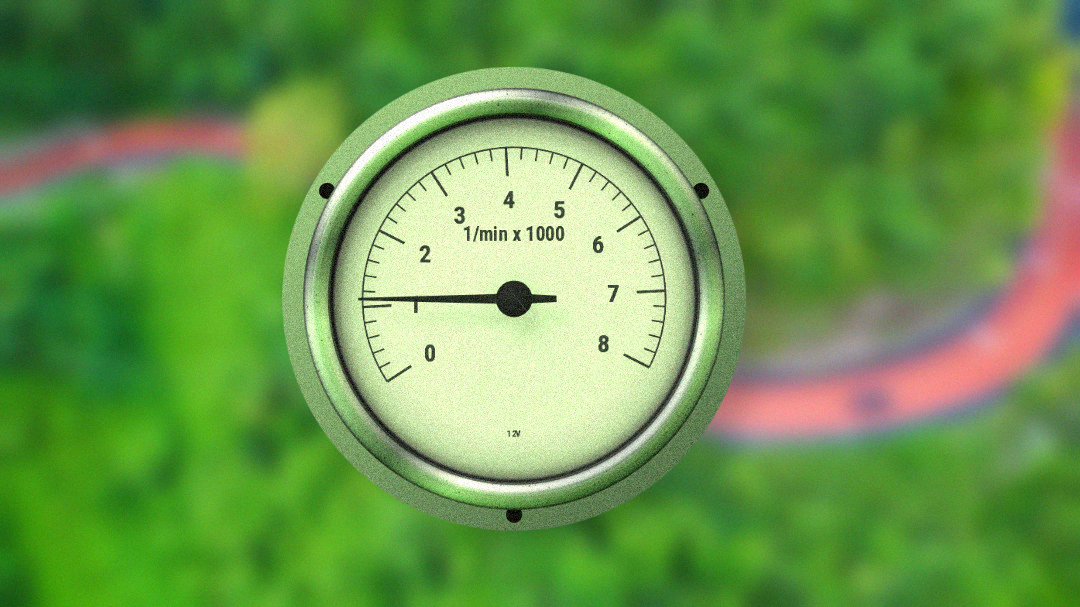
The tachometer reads rpm 1100
